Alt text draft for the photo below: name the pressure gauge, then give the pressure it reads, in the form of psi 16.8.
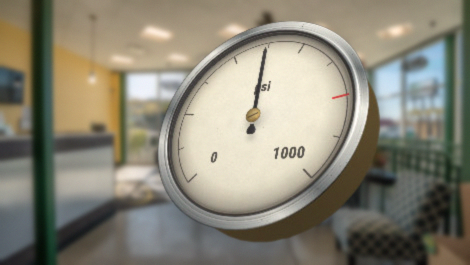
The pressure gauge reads psi 500
